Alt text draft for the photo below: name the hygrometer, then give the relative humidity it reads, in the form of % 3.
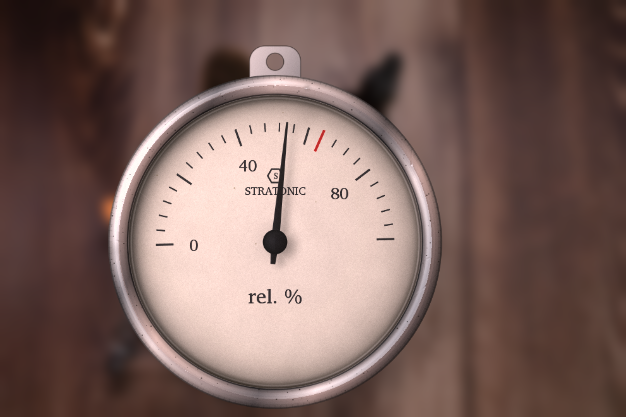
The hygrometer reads % 54
